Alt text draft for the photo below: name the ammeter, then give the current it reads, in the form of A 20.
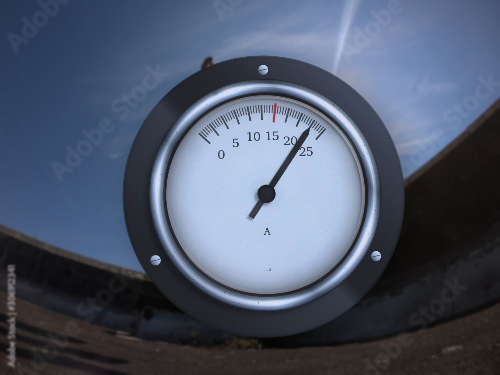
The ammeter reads A 22.5
